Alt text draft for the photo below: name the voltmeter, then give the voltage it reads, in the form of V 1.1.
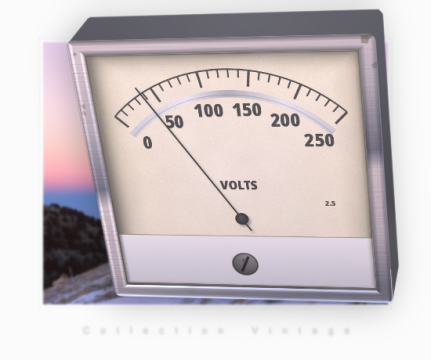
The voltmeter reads V 40
